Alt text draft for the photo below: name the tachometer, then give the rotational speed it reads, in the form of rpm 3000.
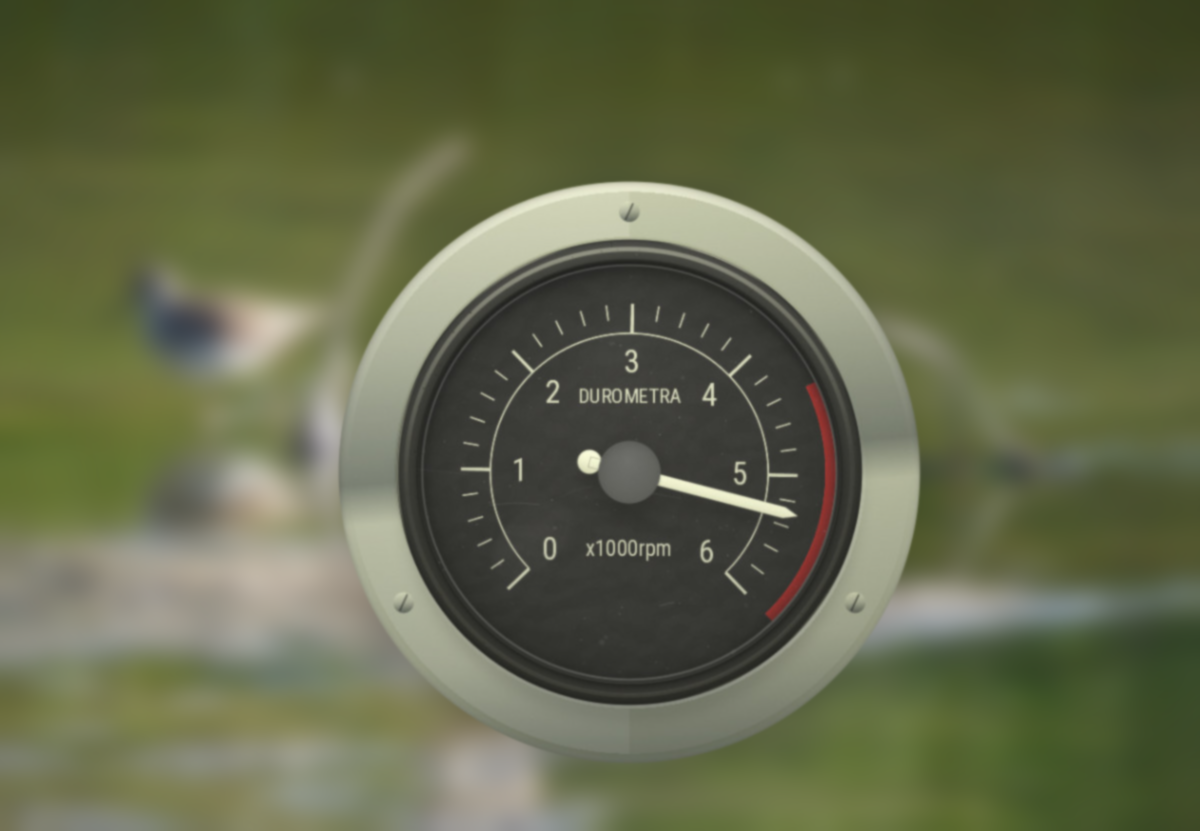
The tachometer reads rpm 5300
